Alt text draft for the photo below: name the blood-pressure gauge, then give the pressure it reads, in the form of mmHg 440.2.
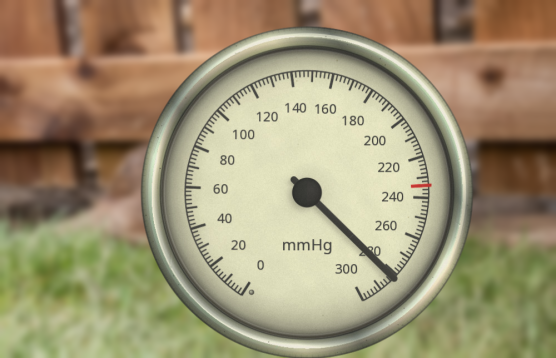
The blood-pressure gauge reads mmHg 282
